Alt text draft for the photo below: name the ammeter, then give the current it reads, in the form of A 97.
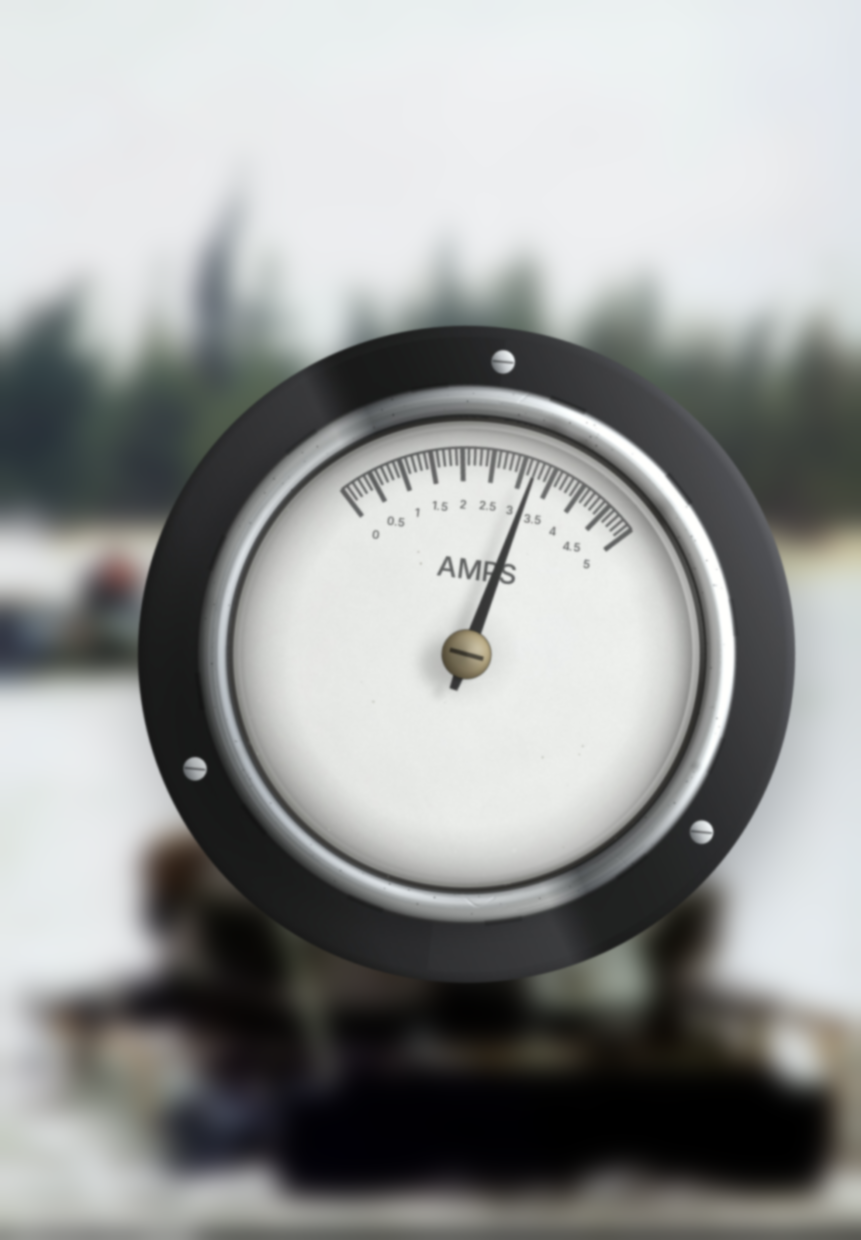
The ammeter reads A 3.2
